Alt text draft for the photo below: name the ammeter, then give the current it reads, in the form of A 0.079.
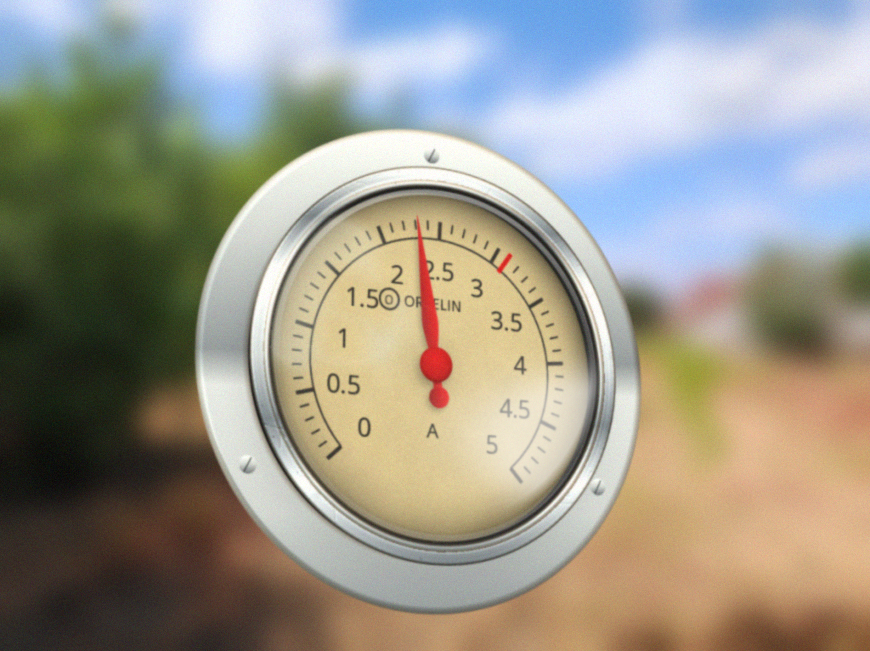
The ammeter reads A 2.3
